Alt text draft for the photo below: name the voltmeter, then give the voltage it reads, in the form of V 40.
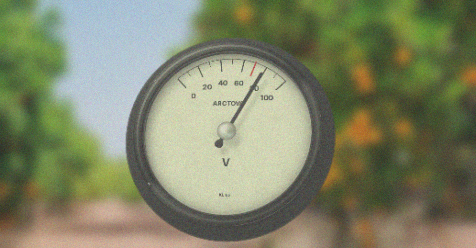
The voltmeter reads V 80
